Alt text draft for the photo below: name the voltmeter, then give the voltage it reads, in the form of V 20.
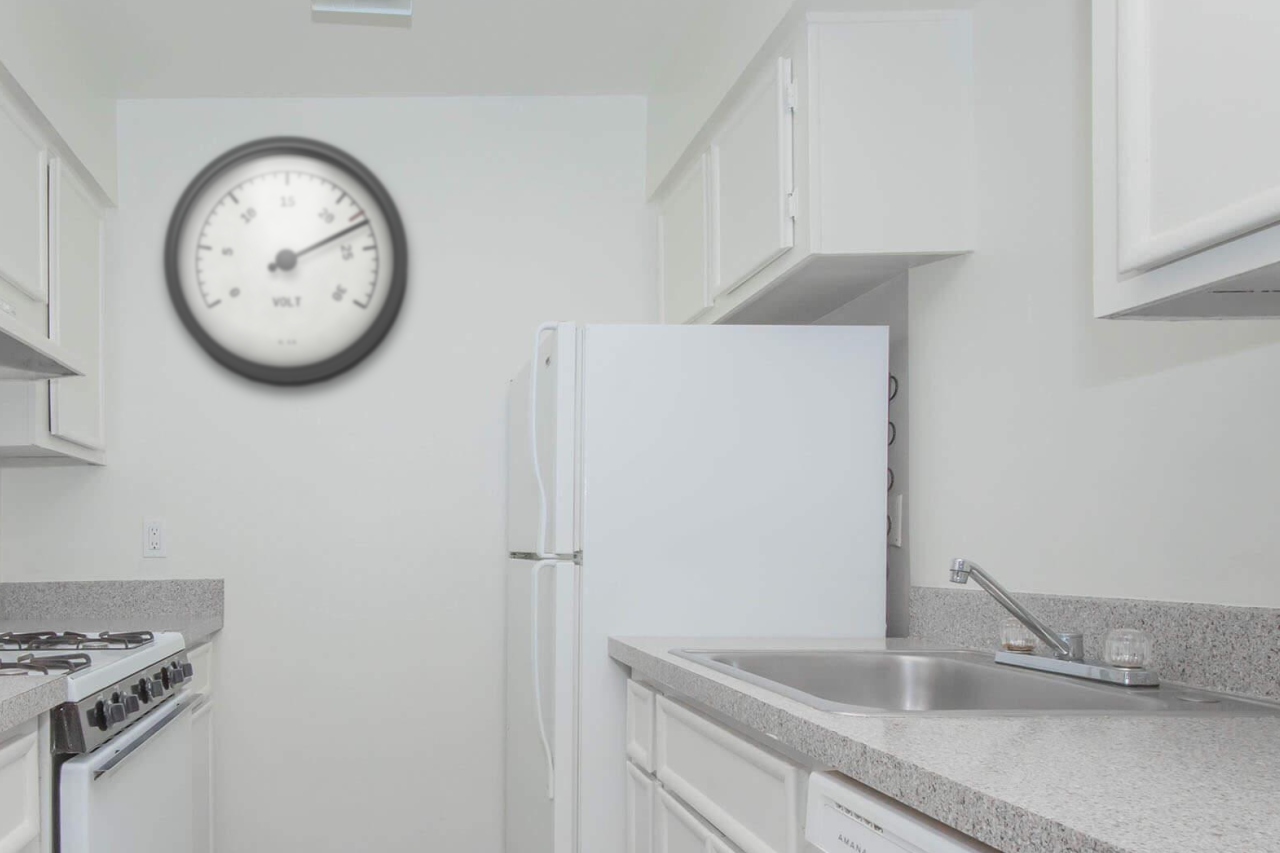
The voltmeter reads V 23
